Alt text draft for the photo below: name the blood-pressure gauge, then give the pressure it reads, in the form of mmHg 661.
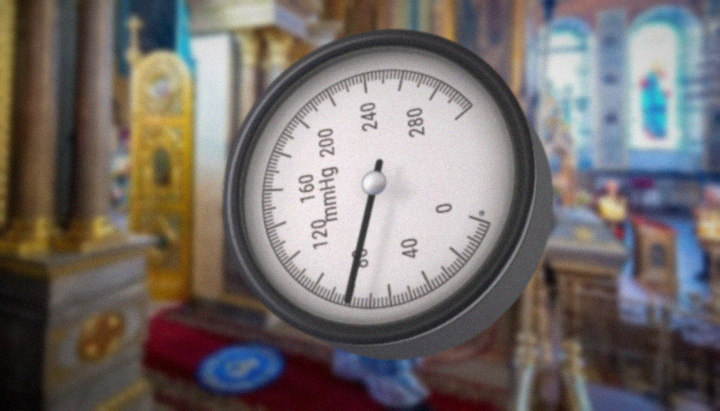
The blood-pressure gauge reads mmHg 80
